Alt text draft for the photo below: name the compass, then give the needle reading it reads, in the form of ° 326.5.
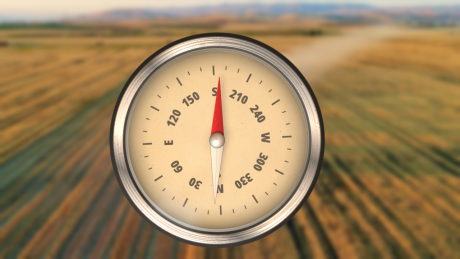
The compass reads ° 185
